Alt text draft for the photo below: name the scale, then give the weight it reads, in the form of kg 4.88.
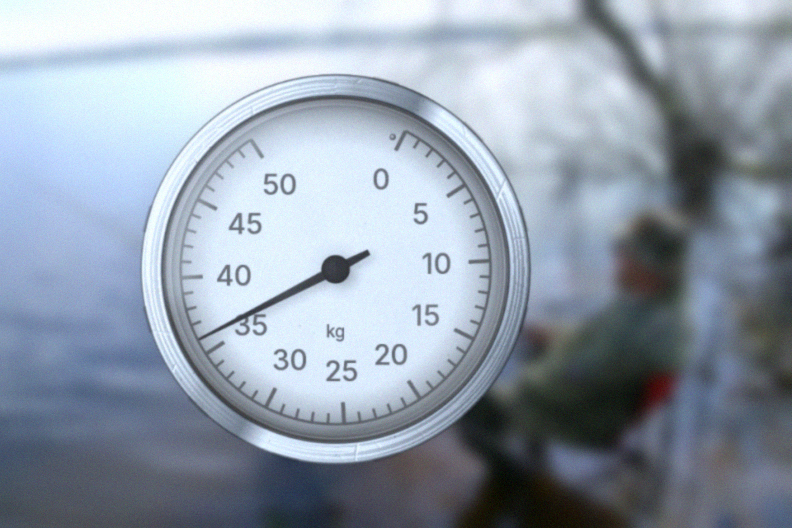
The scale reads kg 36
